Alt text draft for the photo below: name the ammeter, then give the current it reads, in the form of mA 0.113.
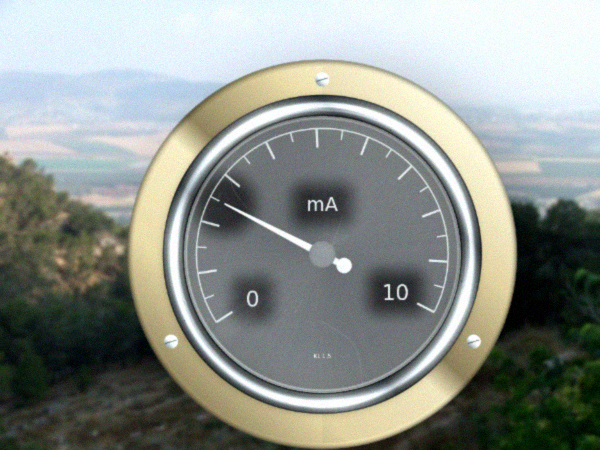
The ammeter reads mA 2.5
